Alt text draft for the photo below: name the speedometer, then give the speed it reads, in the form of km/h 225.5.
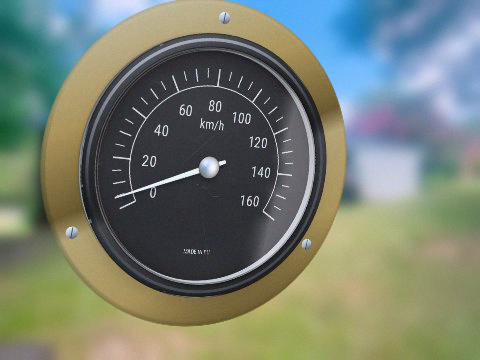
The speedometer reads km/h 5
